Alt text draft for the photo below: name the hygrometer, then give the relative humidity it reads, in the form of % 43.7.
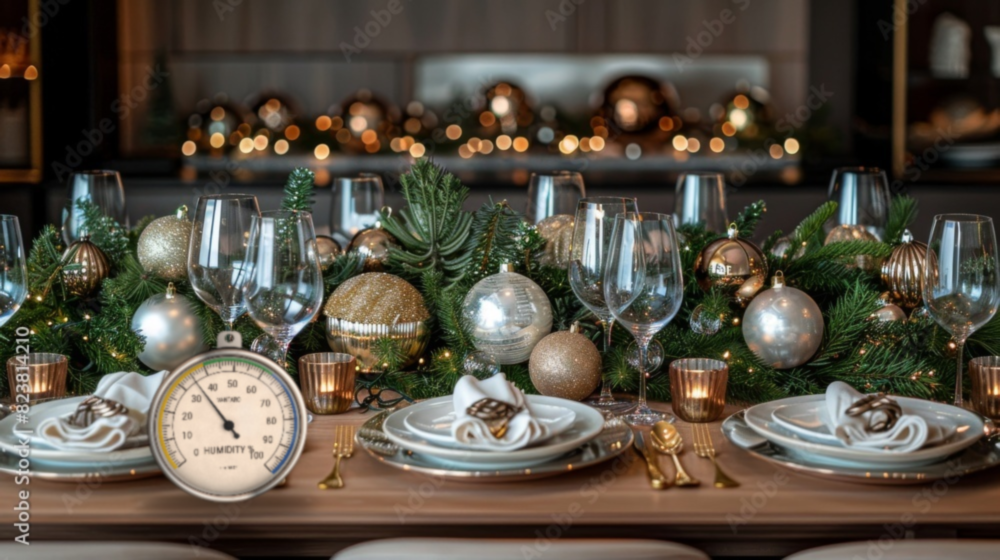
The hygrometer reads % 35
